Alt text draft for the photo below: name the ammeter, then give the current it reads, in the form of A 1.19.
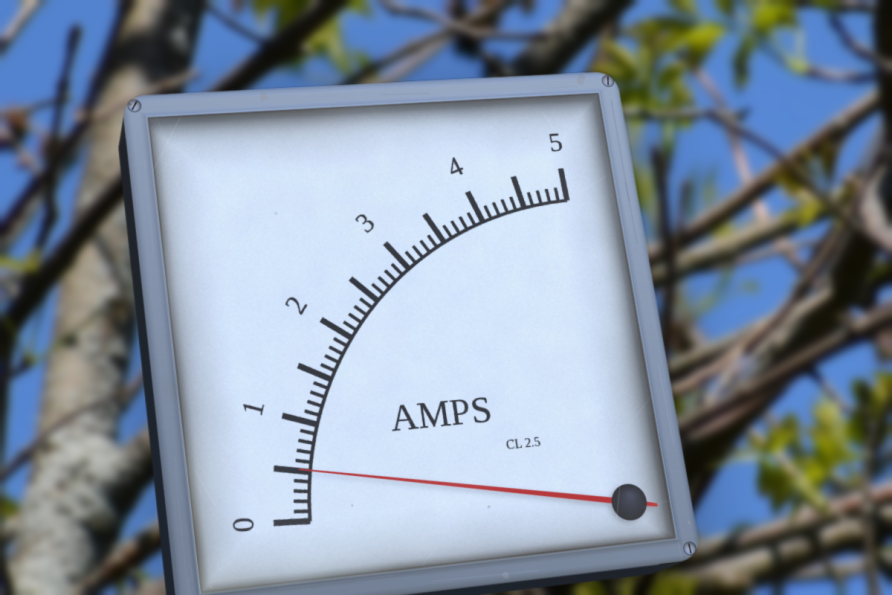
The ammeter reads A 0.5
